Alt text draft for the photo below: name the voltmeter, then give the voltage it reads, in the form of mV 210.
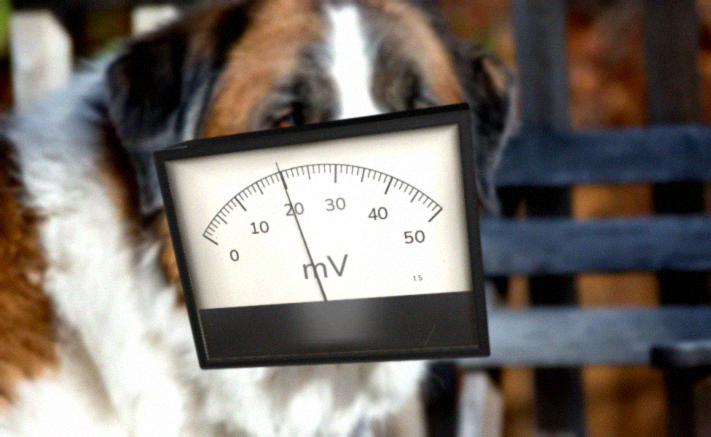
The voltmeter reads mV 20
